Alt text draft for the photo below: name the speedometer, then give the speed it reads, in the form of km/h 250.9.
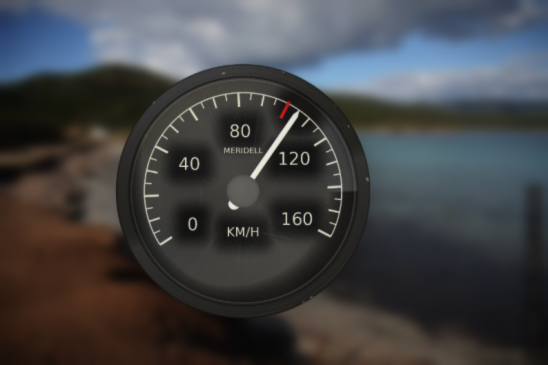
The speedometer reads km/h 105
